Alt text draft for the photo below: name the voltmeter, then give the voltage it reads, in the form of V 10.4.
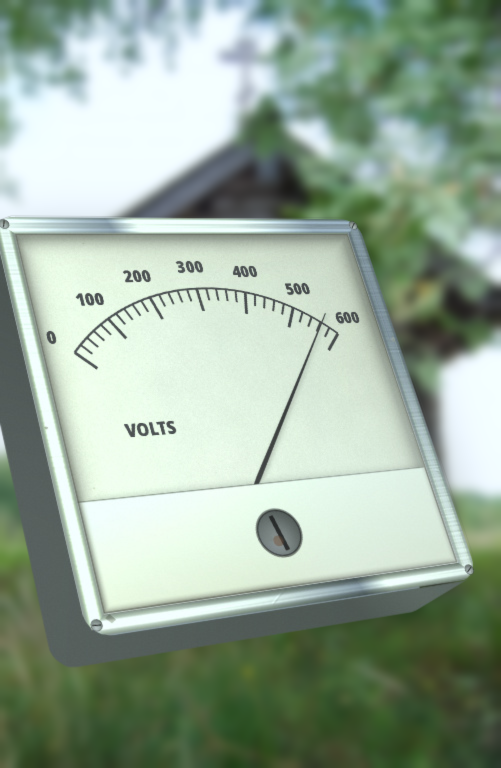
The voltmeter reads V 560
